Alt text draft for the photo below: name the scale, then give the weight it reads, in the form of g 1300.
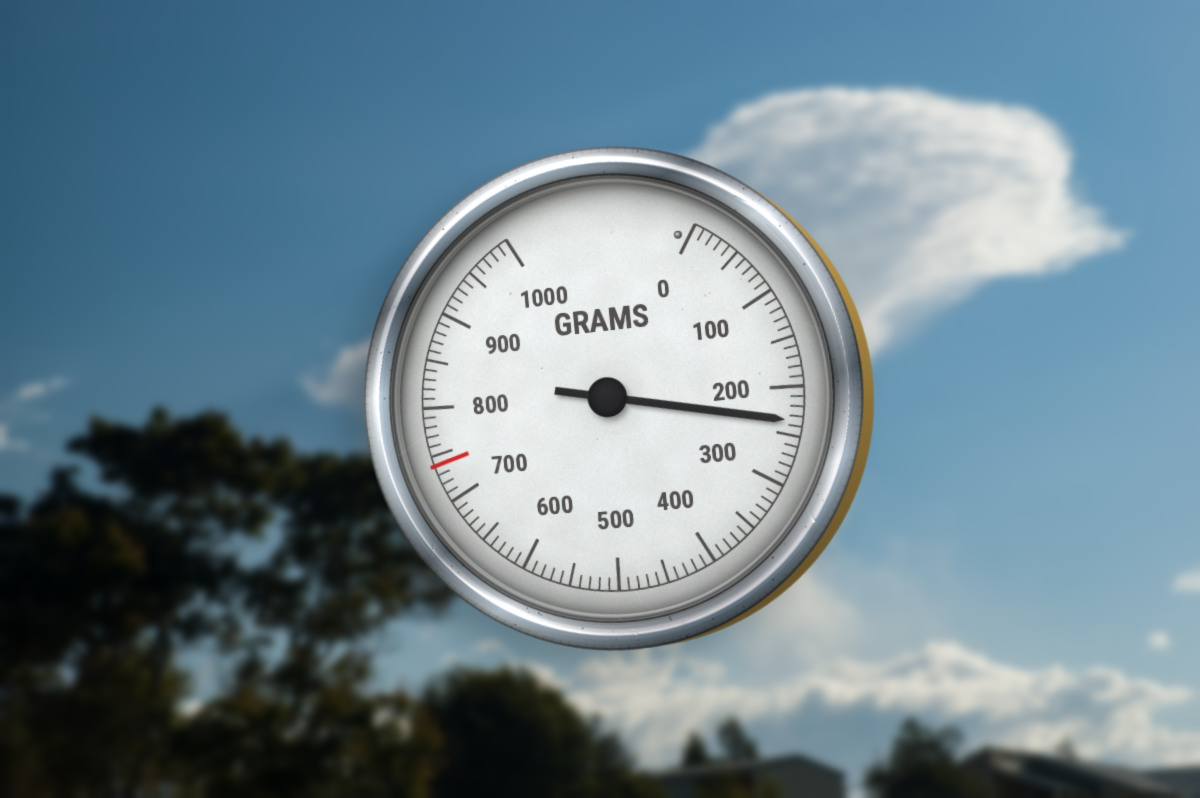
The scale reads g 235
